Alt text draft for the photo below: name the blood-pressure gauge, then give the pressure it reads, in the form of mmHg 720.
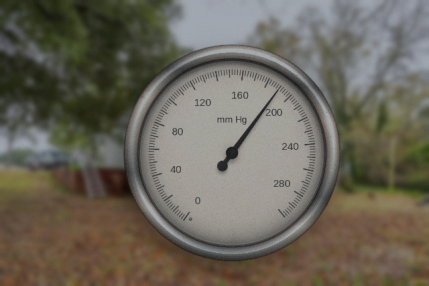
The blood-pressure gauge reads mmHg 190
